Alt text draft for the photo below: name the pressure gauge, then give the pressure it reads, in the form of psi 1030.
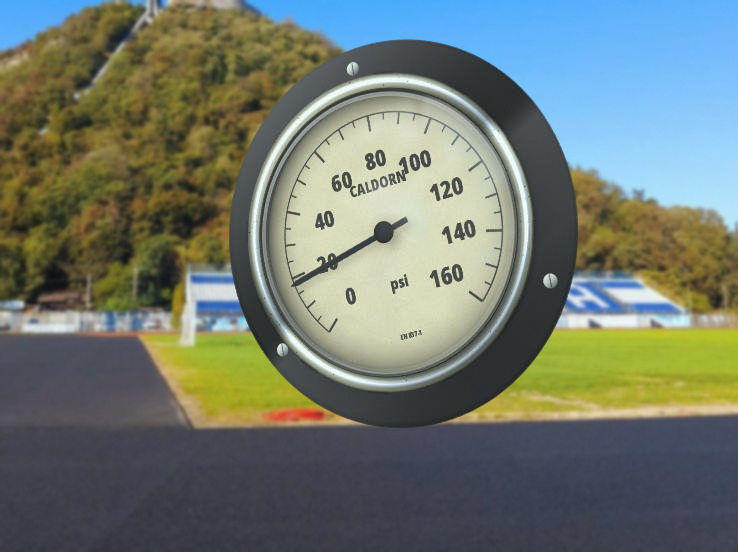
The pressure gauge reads psi 17.5
